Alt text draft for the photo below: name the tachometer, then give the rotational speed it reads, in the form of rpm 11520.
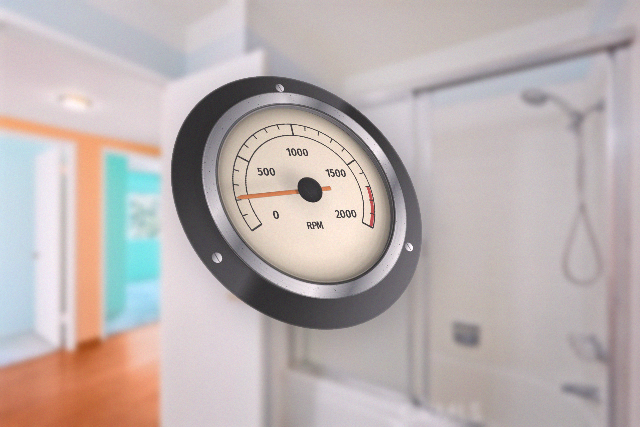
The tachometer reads rpm 200
